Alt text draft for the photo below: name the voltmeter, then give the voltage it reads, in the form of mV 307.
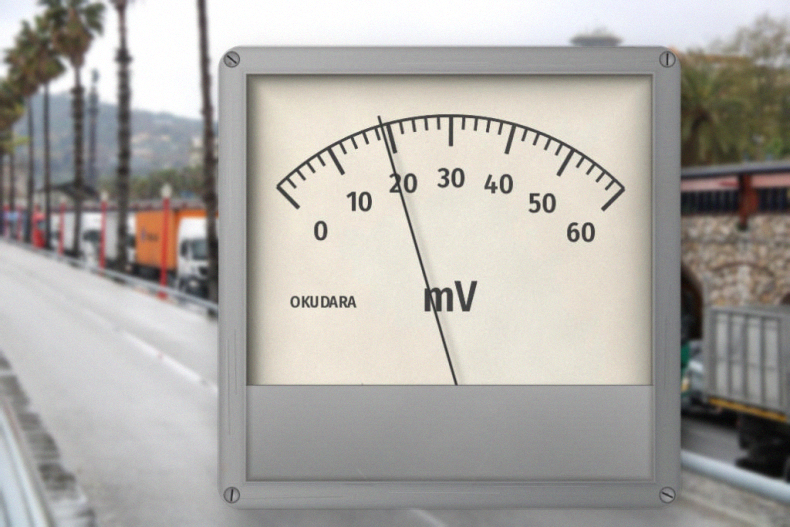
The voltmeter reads mV 19
